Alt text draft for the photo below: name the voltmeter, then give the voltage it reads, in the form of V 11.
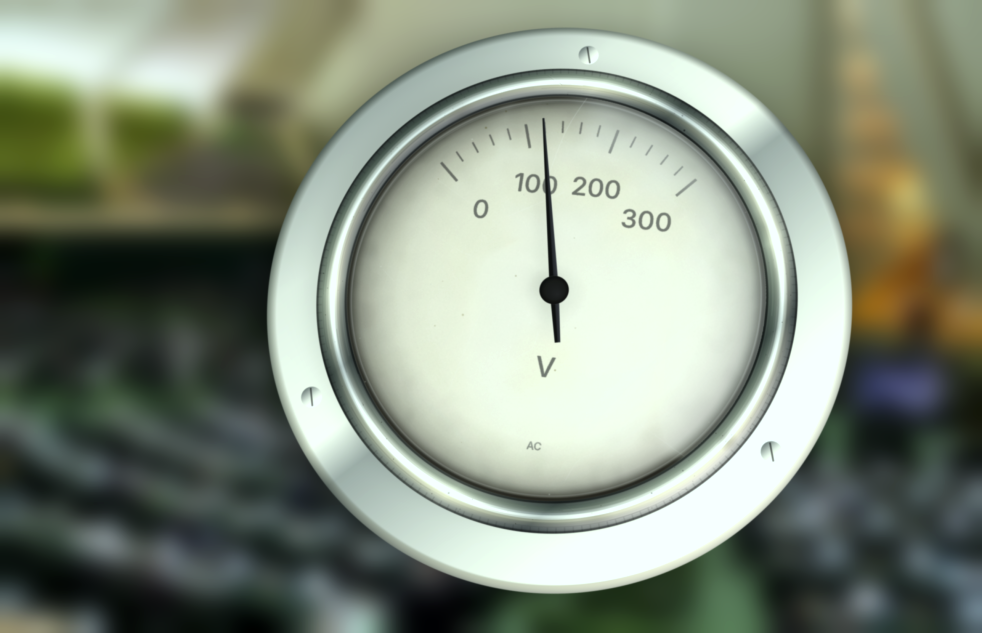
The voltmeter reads V 120
